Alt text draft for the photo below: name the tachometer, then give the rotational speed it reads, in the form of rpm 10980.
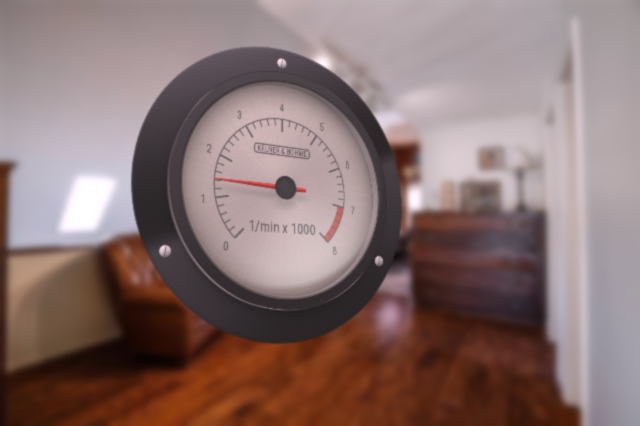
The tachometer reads rpm 1400
